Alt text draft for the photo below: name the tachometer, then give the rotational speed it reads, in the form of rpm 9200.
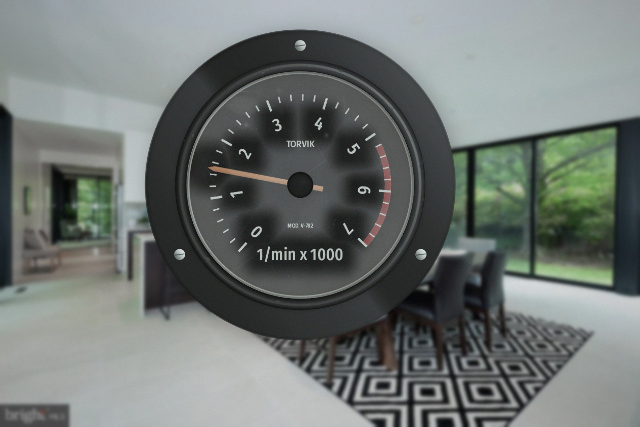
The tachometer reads rpm 1500
